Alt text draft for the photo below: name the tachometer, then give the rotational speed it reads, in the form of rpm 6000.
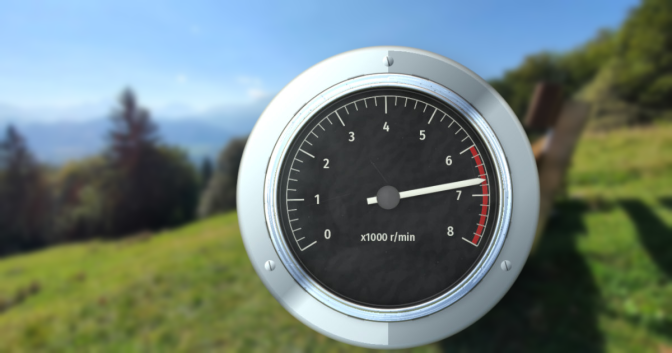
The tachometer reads rpm 6700
